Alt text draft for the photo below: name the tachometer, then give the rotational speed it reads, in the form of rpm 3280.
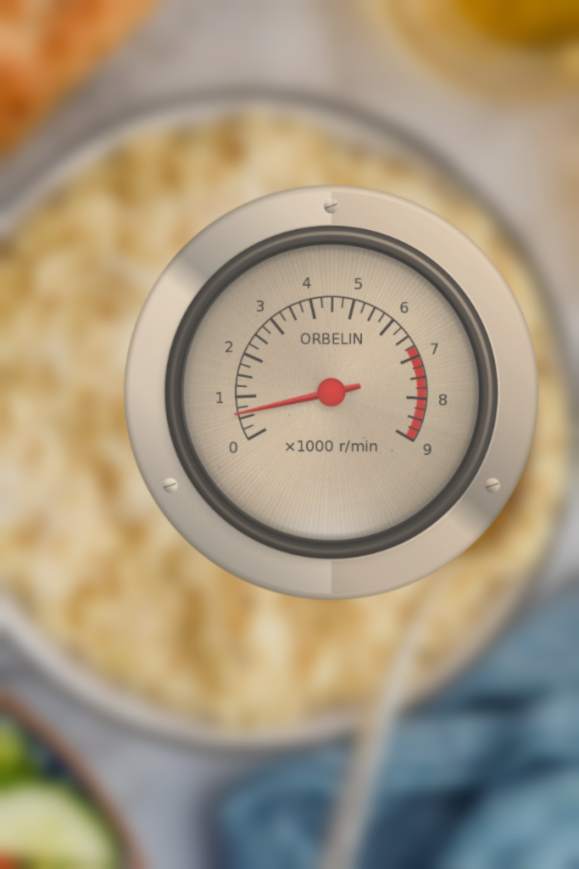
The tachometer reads rpm 625
